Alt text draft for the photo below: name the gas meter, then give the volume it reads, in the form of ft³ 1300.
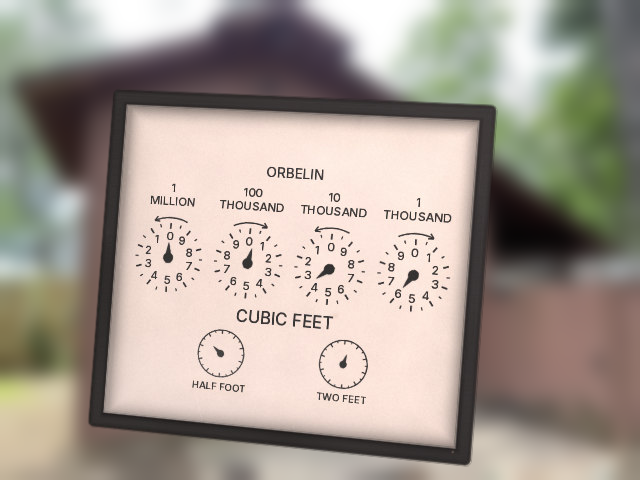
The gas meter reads ft³ 3600
